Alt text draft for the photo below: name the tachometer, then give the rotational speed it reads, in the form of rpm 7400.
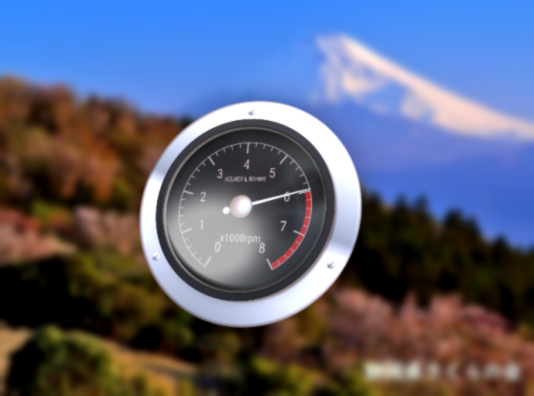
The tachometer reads rpm 6000
